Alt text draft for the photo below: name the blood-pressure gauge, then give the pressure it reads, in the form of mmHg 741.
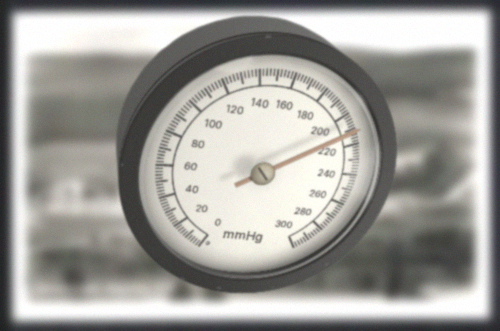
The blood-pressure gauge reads mmHg 210
